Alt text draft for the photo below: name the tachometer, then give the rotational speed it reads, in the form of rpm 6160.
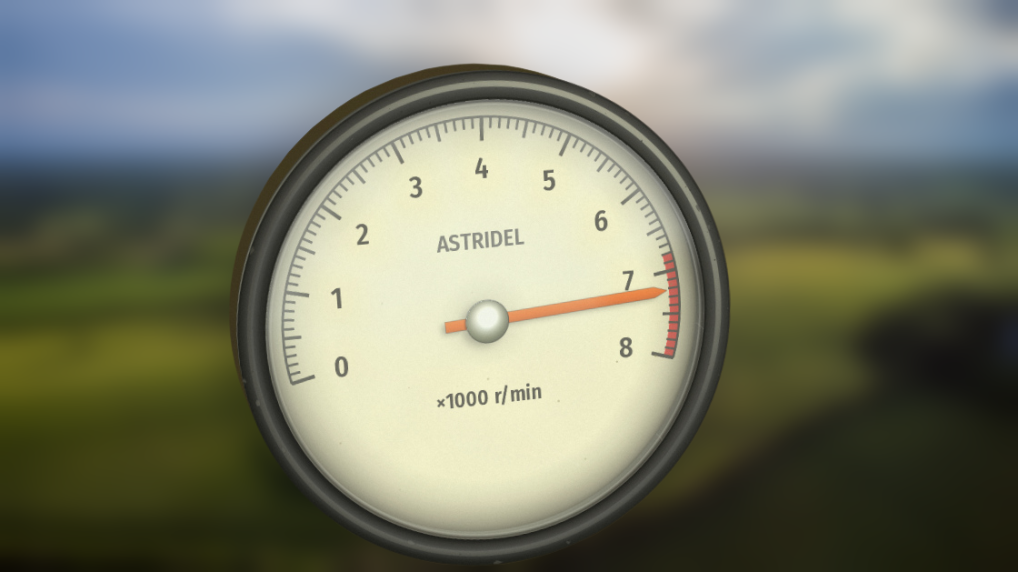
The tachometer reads rpm 7200
